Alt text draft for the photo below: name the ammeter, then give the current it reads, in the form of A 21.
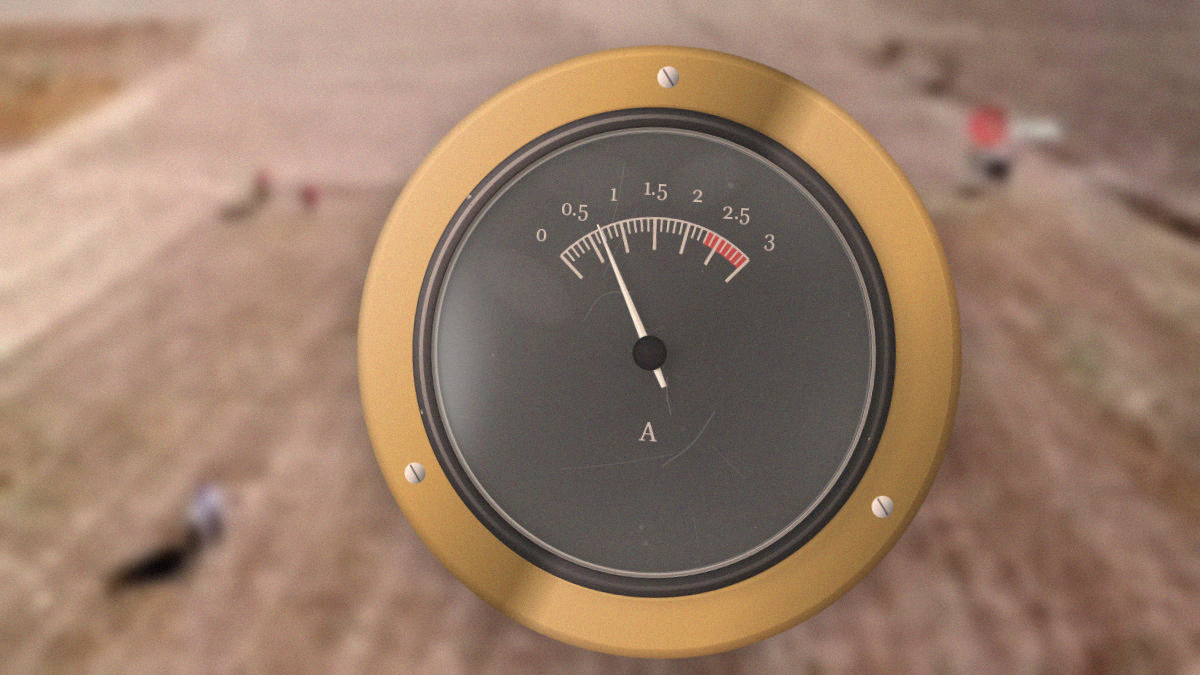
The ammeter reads A 0.7
